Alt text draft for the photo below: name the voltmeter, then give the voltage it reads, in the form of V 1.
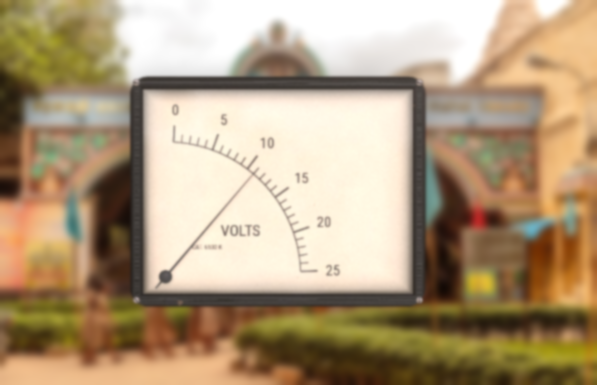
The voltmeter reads V 11
